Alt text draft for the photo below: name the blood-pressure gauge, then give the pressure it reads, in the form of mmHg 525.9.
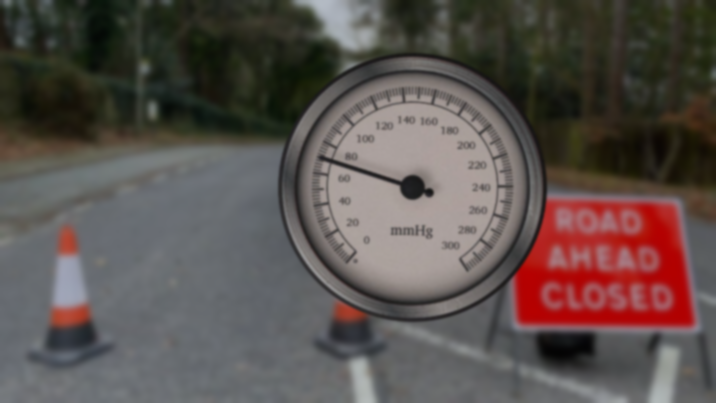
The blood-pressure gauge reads mmHg 70
